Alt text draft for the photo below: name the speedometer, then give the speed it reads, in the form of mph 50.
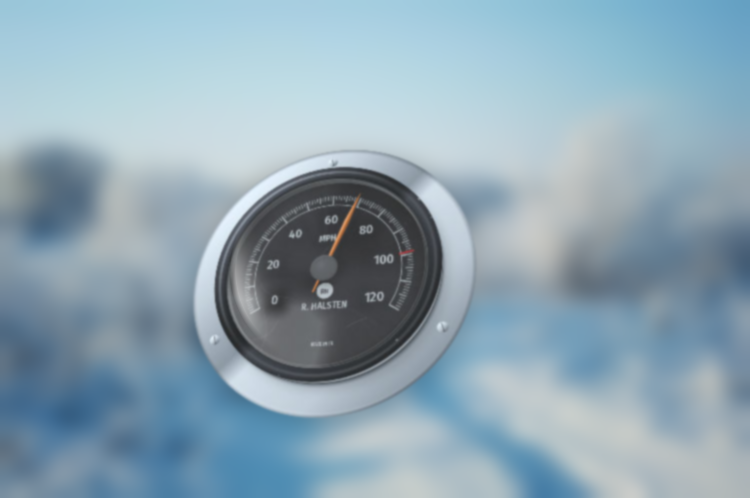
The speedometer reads mph 70
